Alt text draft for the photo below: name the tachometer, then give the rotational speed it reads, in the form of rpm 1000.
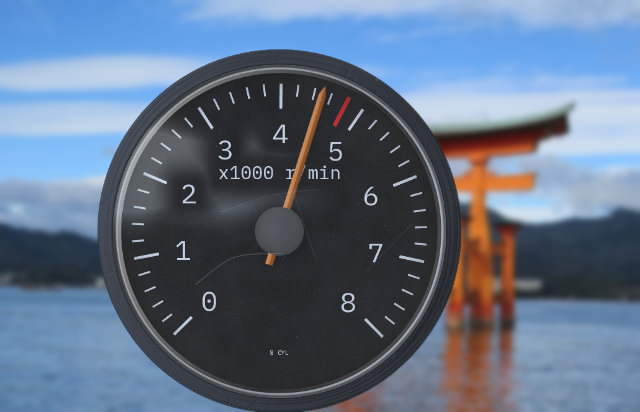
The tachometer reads rpm 4500
